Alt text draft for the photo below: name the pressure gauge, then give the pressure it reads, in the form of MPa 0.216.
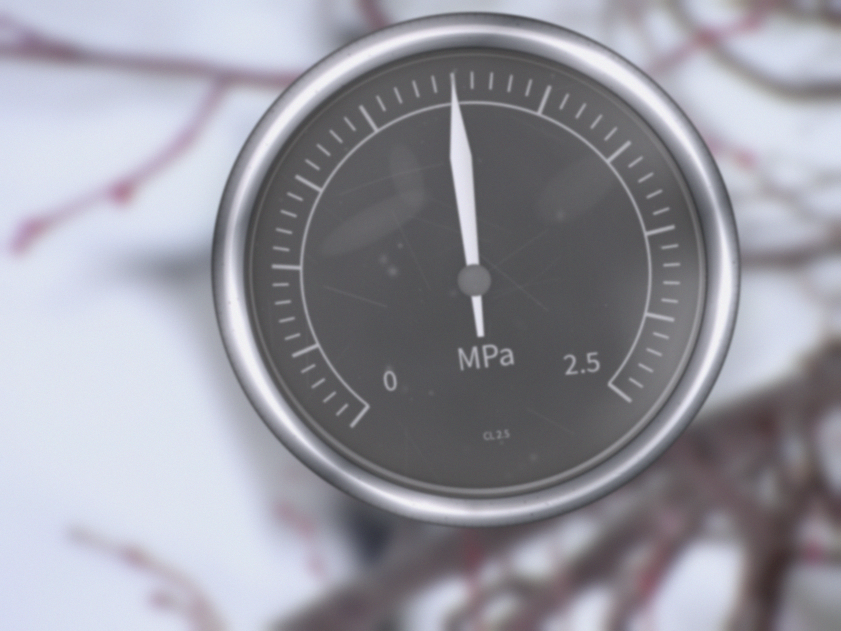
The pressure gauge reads MPa 1.25
